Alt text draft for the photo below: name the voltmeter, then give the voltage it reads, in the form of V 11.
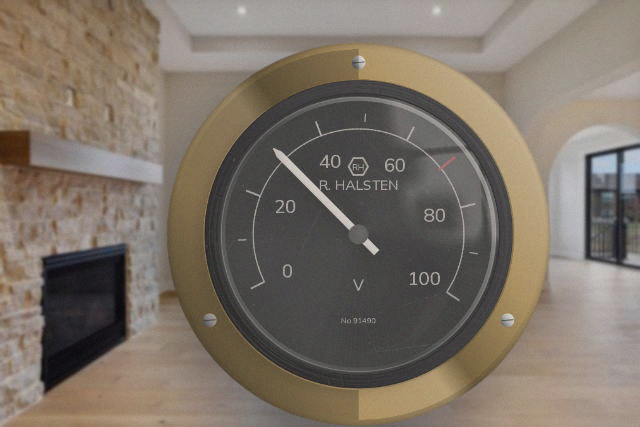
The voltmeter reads V 30
